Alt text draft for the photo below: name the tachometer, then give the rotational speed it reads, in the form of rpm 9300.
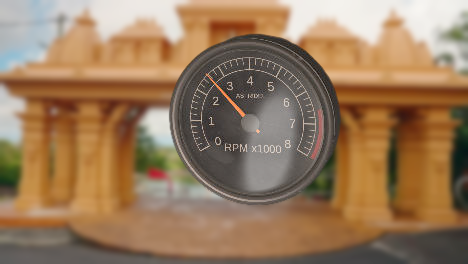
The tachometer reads rpm 2600
